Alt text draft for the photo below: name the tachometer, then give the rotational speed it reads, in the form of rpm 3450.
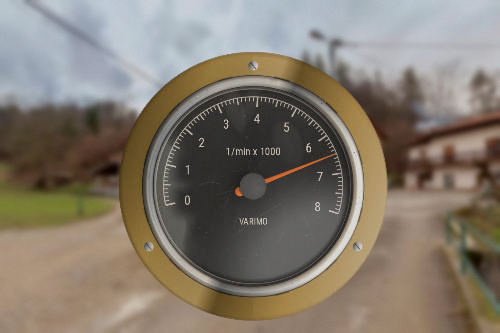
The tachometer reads rpm 6500
